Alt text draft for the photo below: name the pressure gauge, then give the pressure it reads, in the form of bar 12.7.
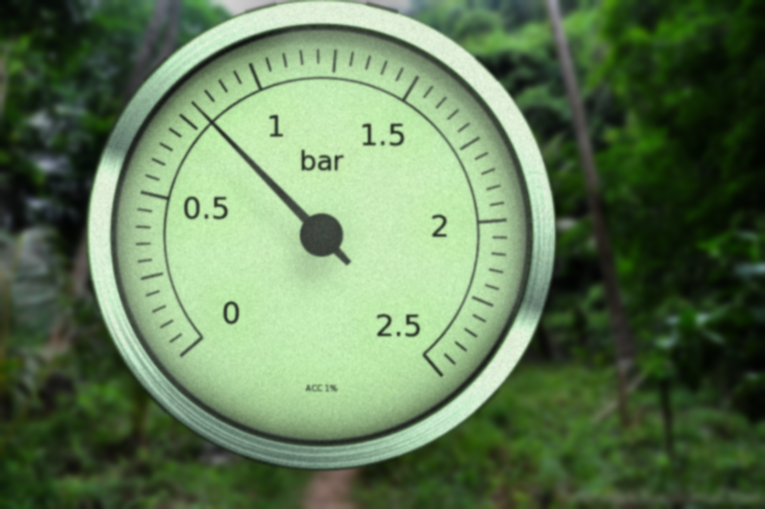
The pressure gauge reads bar 0.8
